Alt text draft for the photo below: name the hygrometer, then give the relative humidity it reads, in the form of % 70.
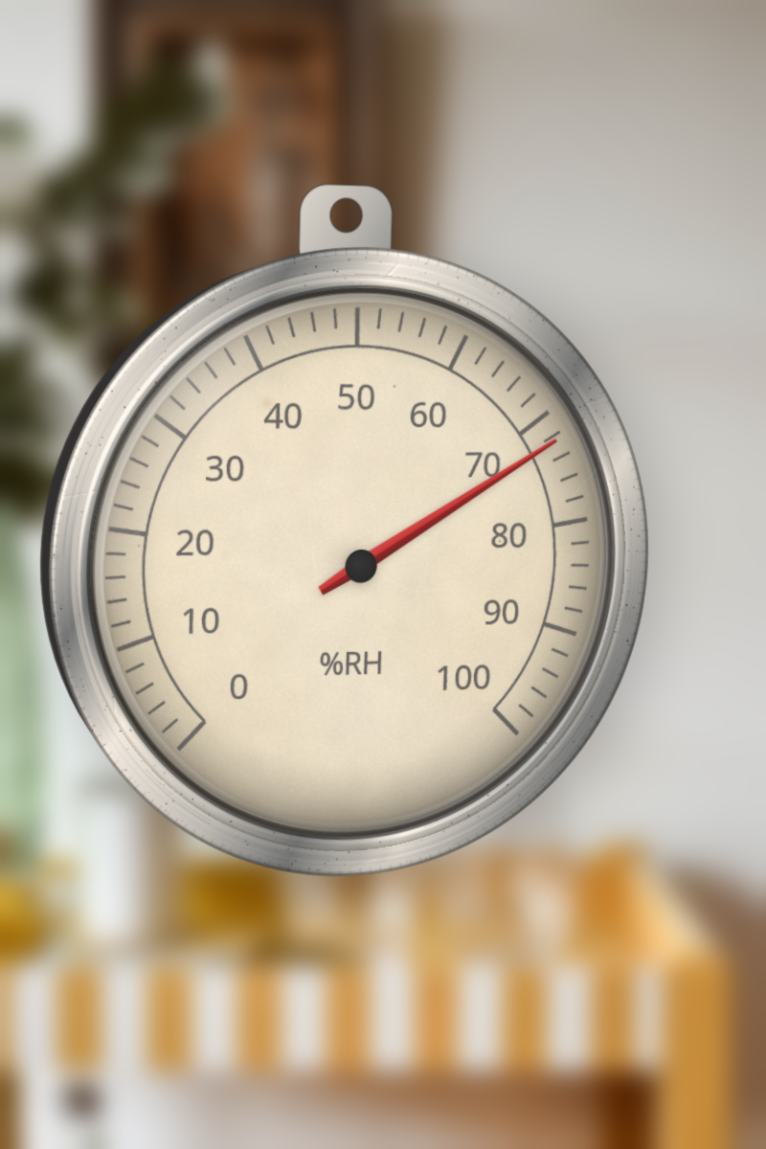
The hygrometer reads % 72
